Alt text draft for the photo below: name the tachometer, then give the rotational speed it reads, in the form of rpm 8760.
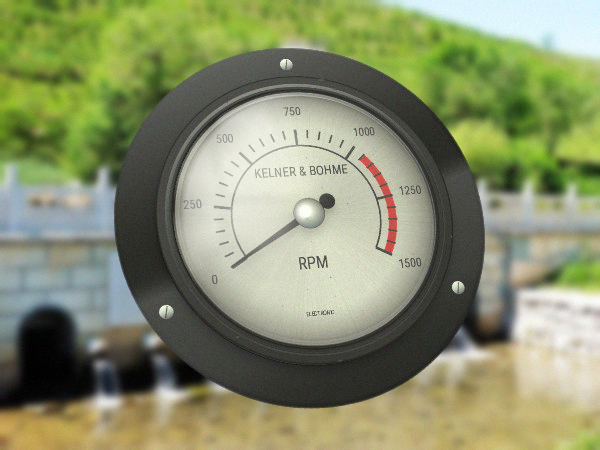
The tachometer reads rpm 0
